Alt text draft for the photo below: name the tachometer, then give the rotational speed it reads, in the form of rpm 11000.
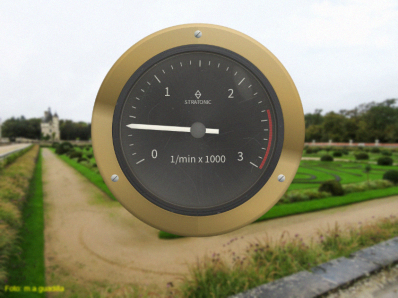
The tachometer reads rpm 400
